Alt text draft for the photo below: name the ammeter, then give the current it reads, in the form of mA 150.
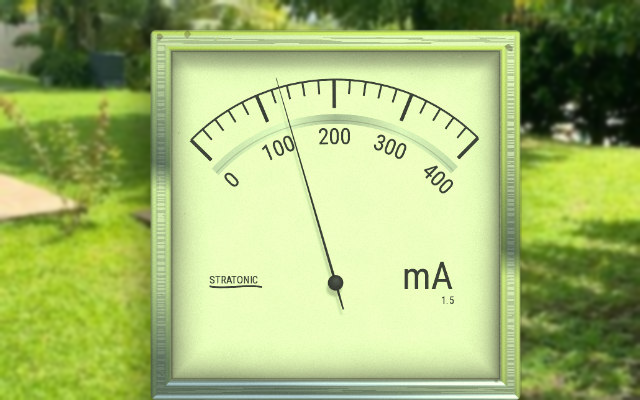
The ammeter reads mA 130
